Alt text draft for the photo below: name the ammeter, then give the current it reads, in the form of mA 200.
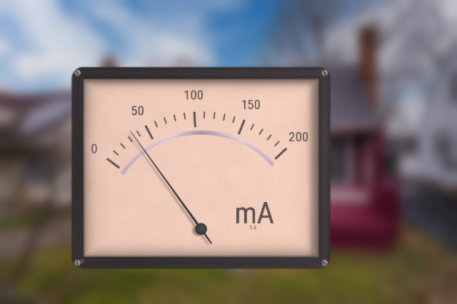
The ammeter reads mA 35
